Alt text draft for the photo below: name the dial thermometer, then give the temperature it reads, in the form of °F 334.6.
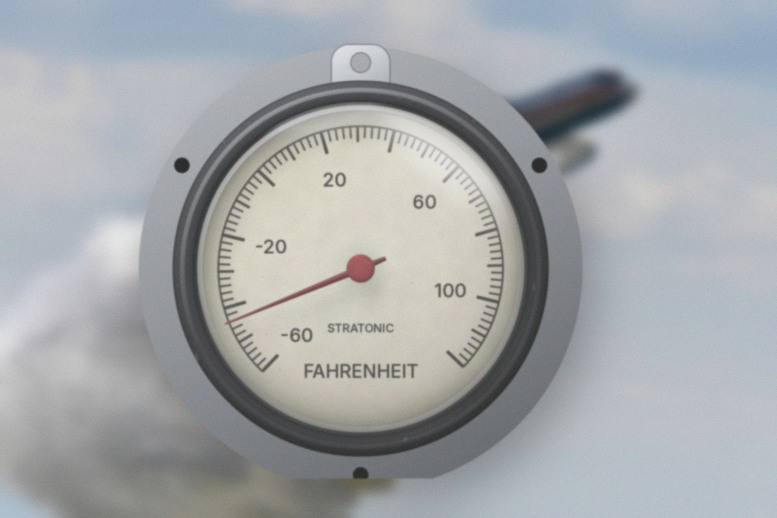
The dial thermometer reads °F -44
